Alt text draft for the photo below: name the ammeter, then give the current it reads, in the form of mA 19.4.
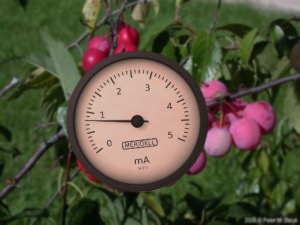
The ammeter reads mA 0.8
